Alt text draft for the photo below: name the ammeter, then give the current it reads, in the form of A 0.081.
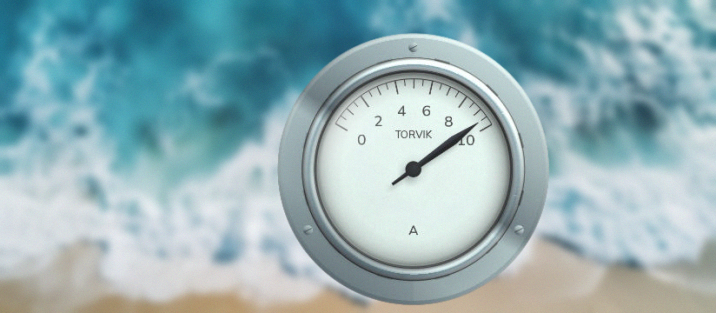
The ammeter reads A 9.5
